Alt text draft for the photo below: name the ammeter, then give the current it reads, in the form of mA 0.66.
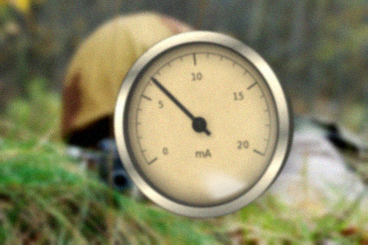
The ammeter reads mA 6.5
